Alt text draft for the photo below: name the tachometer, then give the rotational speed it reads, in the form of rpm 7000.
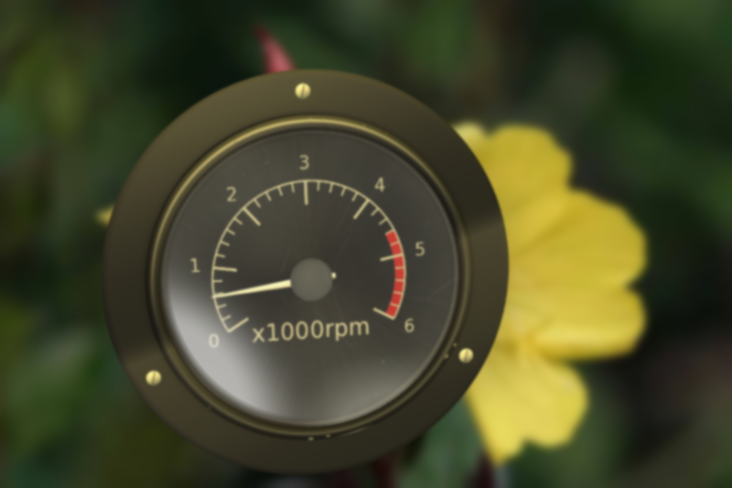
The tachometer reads rpm 600
